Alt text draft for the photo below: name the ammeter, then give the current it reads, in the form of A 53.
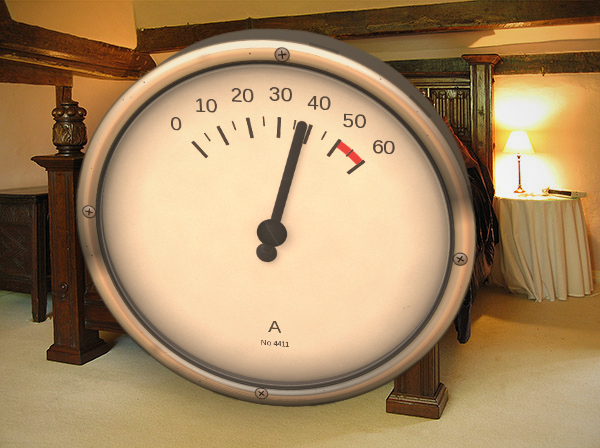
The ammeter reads A 37.5
